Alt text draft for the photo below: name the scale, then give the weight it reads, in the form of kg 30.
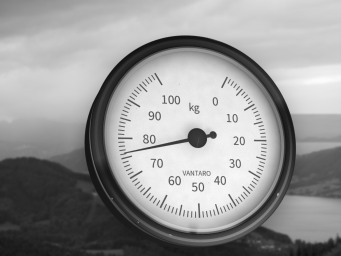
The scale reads kg 76
